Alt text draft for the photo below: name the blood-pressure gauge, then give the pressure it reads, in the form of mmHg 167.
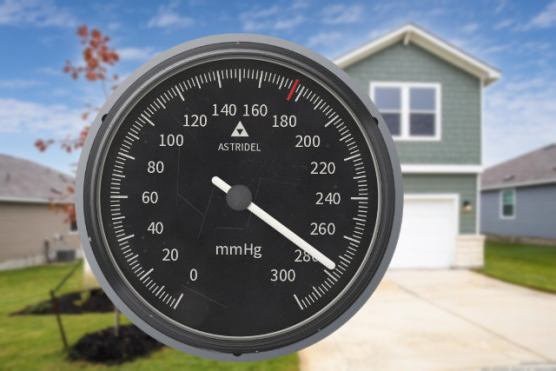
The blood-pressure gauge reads mmHg 276
